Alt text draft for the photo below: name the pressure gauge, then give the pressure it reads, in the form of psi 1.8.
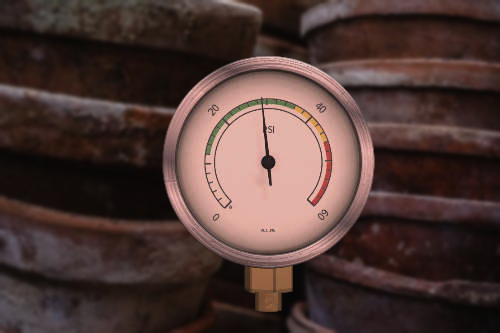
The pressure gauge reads psi 29
